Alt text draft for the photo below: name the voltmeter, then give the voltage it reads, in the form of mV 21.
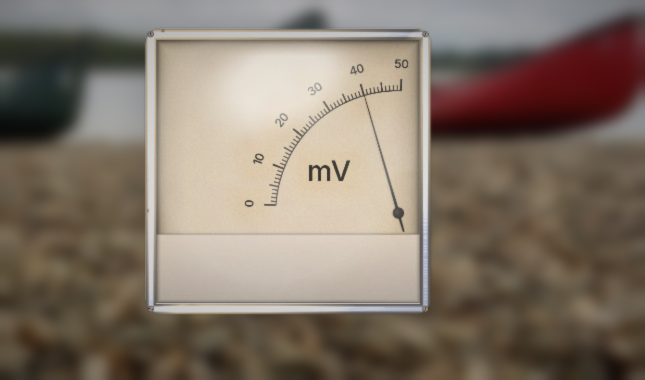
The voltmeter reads mV 40
